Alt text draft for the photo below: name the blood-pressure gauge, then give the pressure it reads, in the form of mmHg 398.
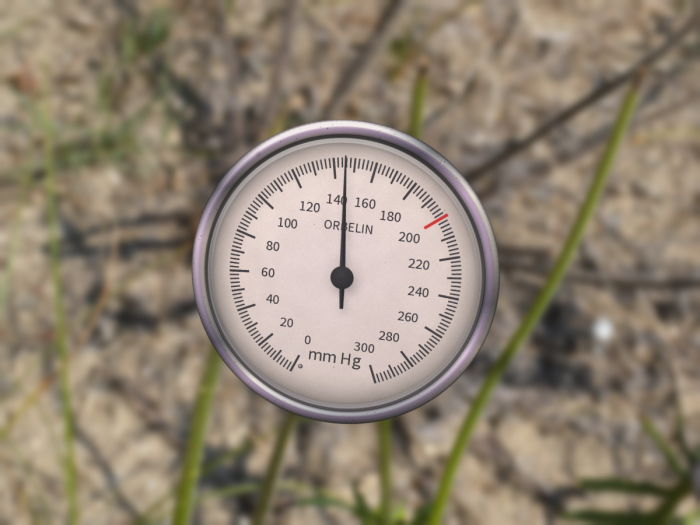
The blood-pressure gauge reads mmHg 146
